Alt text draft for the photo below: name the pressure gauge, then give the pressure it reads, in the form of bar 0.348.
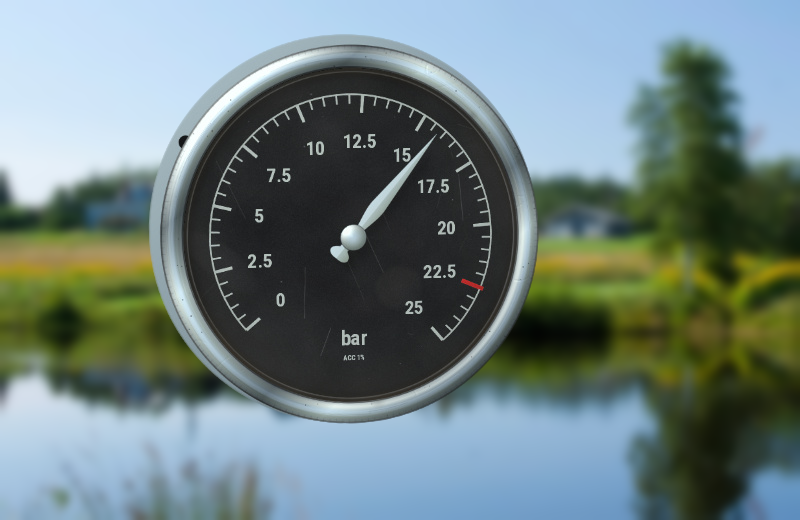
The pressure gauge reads bar 15.75
